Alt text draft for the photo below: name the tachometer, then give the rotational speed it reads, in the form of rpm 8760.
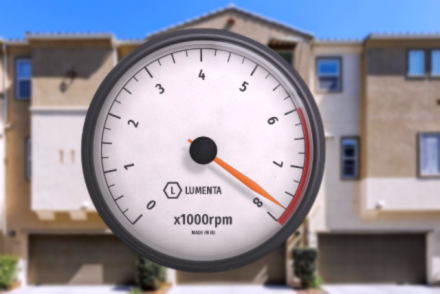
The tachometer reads rpm 7750
